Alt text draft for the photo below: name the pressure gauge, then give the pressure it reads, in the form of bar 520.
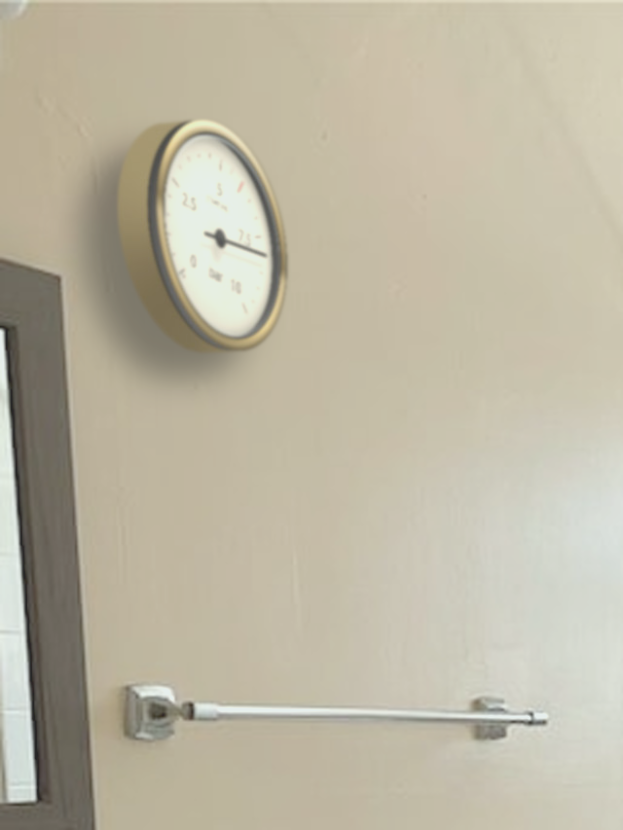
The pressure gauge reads bar 8
